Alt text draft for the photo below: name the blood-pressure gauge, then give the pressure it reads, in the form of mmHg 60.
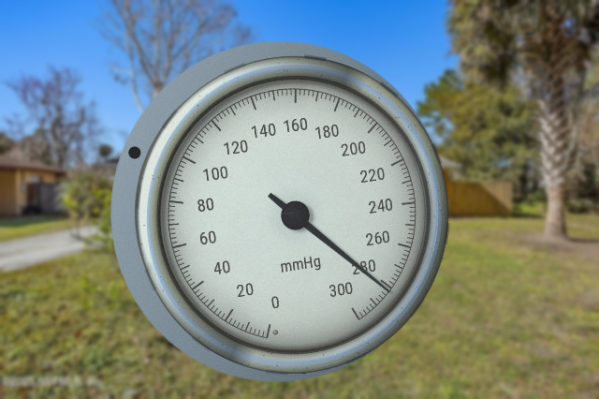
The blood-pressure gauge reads mmHg 282
